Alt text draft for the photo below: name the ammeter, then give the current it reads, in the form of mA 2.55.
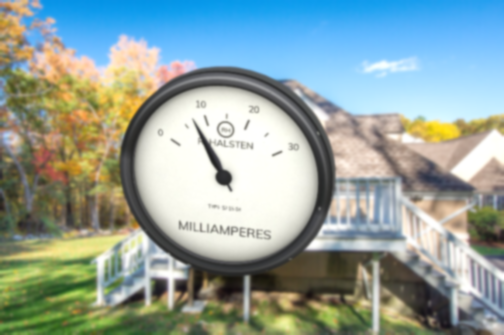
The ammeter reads mA 7.5
